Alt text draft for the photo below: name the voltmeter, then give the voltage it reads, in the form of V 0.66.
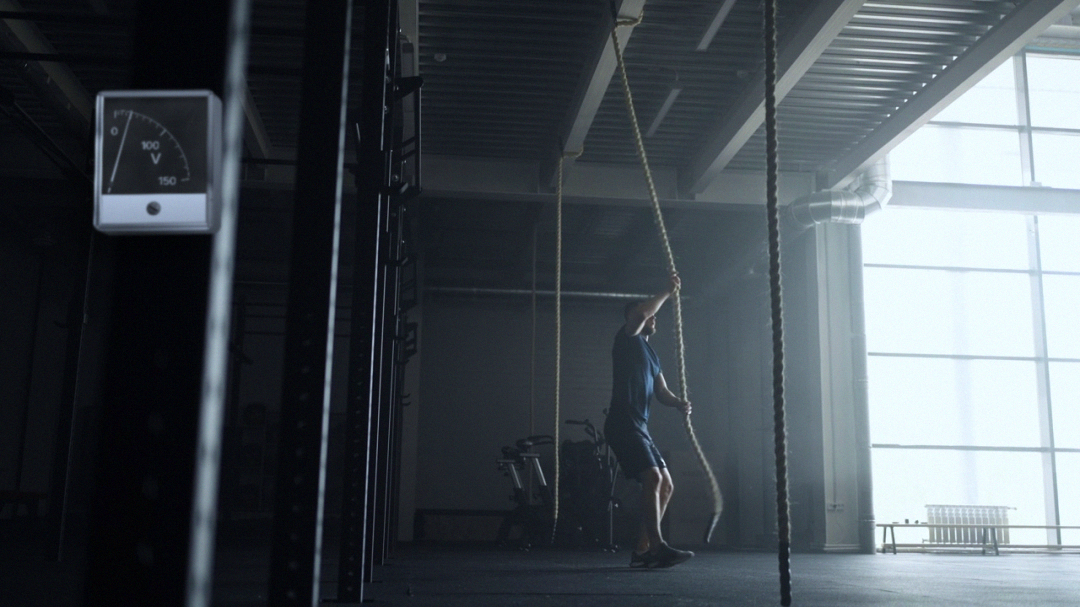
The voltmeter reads V 50
